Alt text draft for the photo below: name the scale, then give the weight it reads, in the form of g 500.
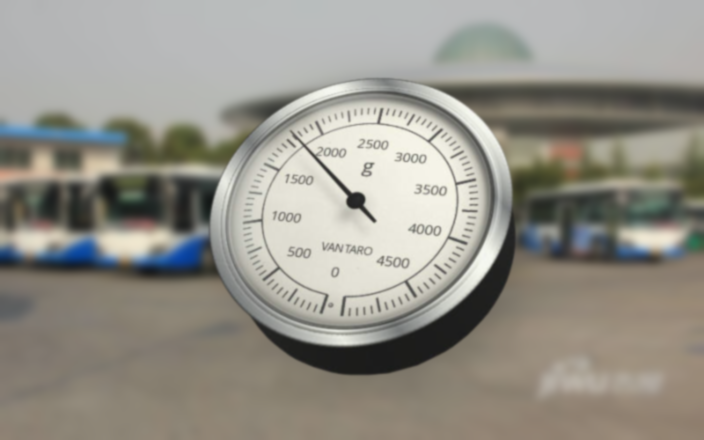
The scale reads g 1800
